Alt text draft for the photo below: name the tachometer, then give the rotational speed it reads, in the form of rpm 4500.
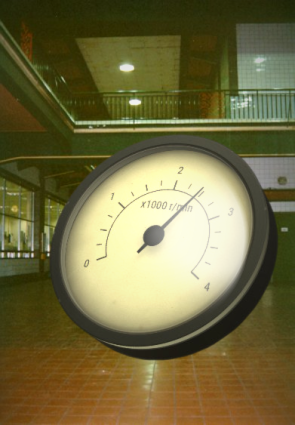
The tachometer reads rpm 2500
